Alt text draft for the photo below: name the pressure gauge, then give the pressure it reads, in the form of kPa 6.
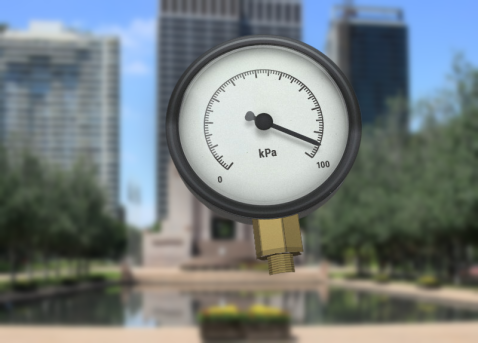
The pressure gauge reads kPa 95
